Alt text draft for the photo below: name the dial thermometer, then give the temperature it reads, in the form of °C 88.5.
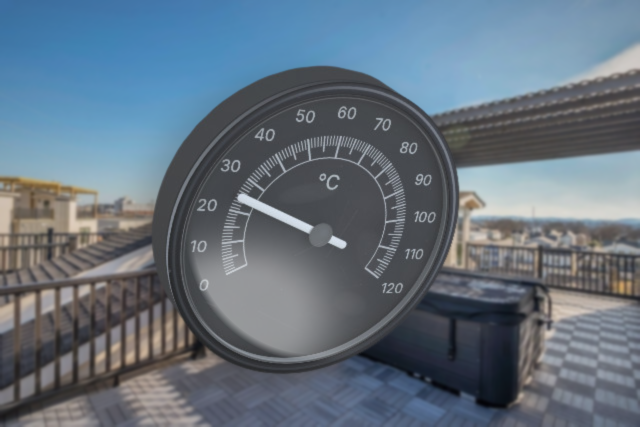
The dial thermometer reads °C 25
